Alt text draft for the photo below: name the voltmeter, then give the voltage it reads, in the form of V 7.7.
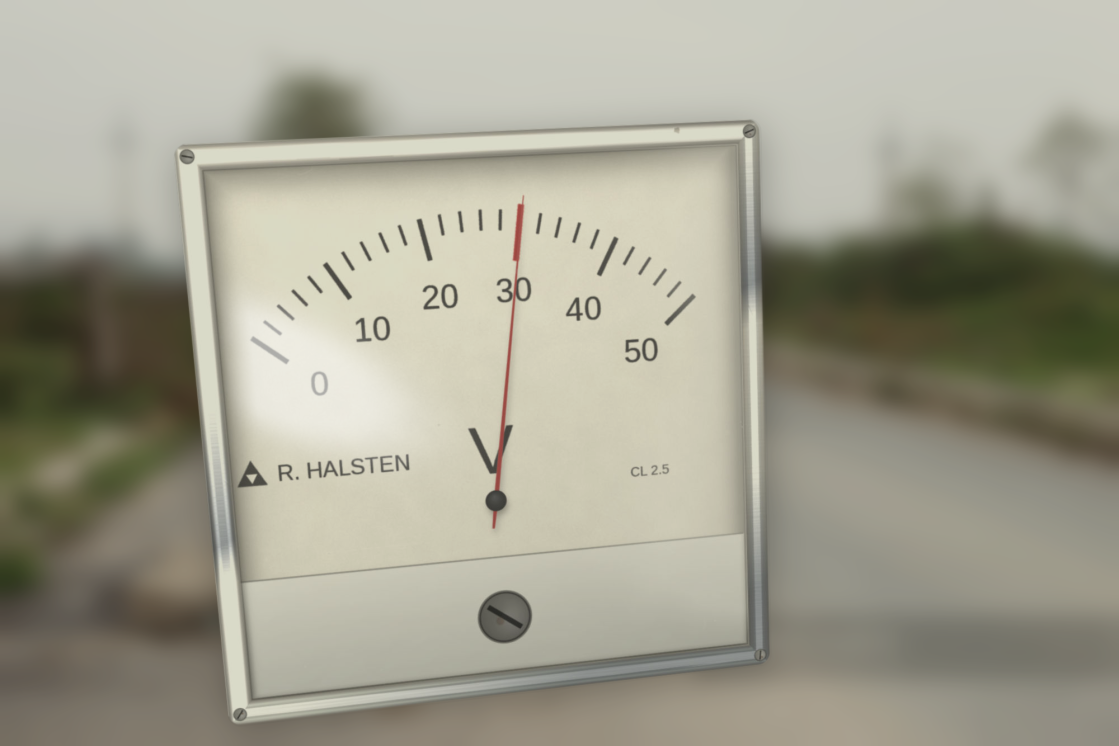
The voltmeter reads V 30
